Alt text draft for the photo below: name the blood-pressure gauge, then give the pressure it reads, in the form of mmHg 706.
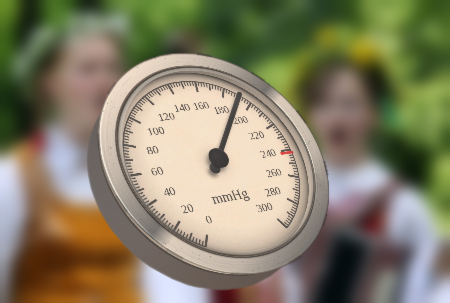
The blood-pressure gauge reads mmHg 190
